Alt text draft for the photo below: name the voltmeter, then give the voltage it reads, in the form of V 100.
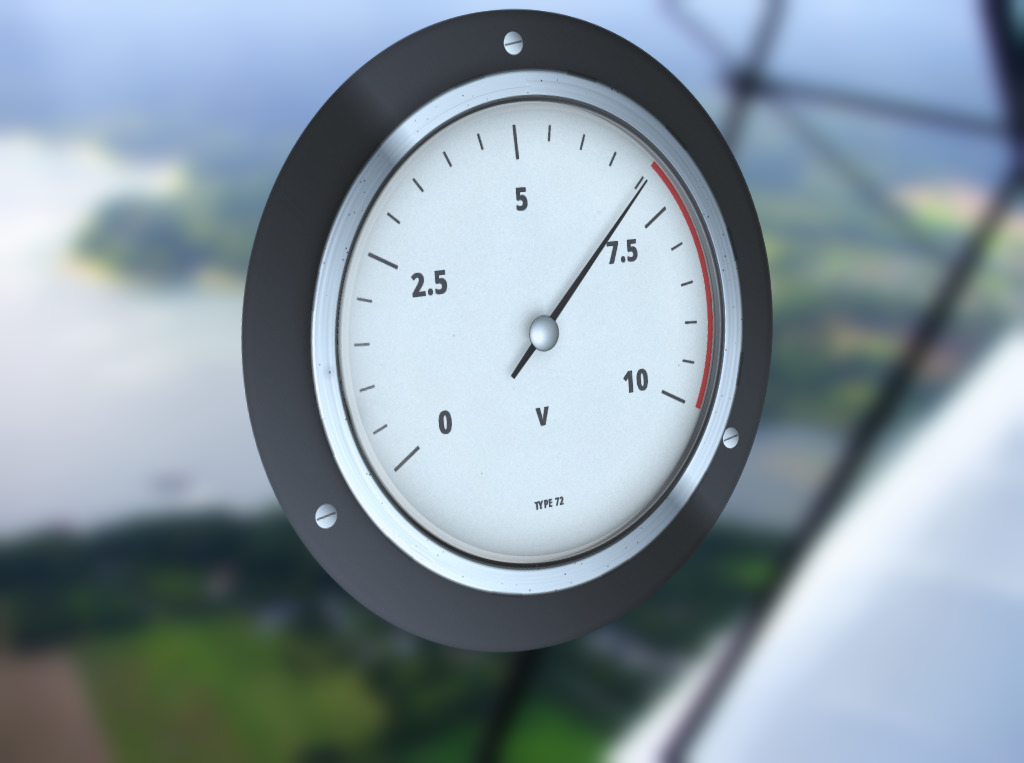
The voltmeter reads V 7
